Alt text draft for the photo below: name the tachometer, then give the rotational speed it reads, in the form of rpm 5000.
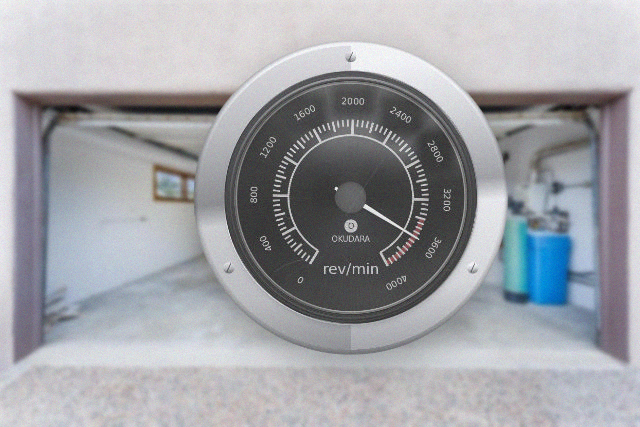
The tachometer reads rpm 3600
